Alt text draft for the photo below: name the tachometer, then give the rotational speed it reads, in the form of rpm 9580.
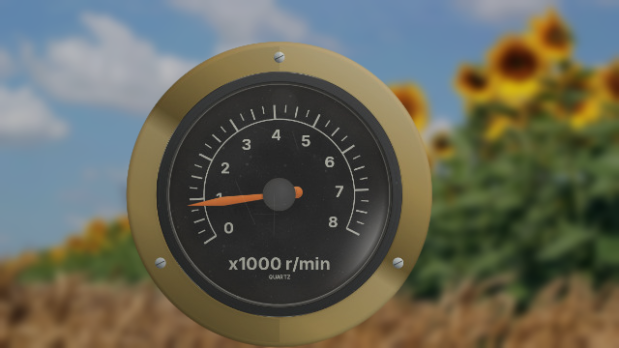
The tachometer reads rpm 875
